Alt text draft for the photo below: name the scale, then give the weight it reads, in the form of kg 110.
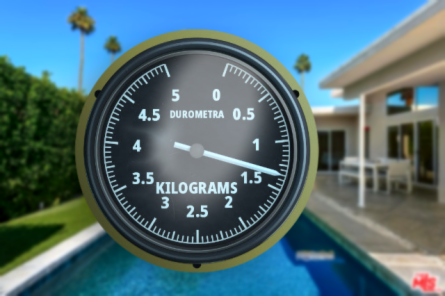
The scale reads kg 1.35
